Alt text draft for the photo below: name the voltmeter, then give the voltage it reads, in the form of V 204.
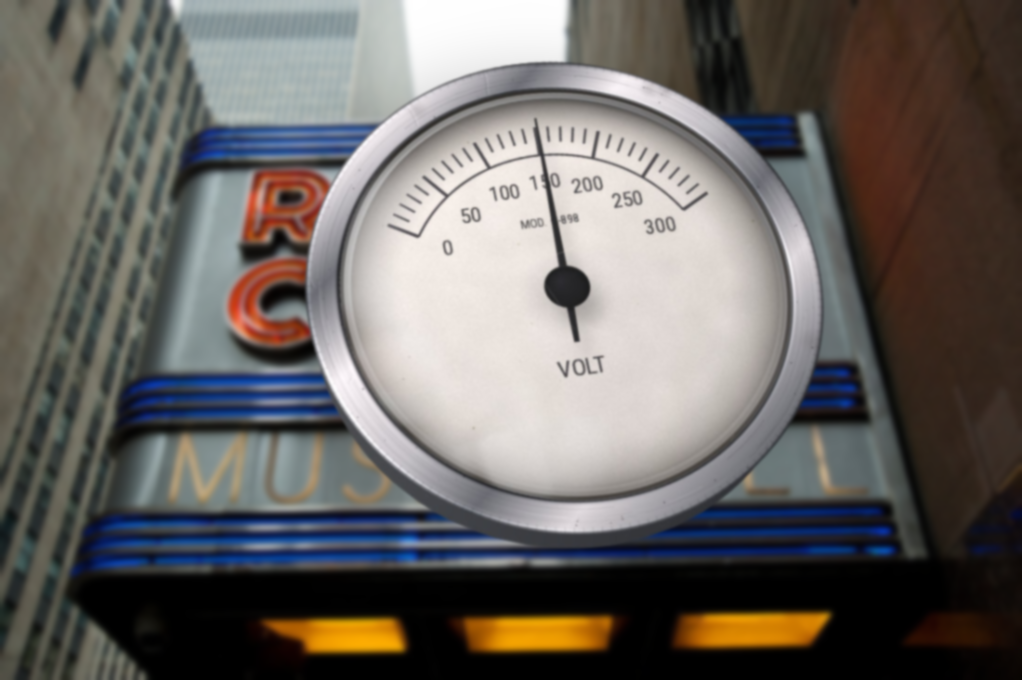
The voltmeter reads V 150
